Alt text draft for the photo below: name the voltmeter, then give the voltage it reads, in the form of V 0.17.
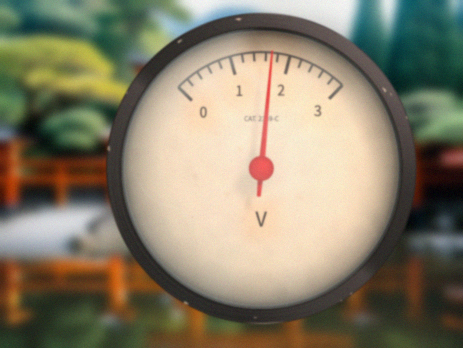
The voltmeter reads V 1.7
